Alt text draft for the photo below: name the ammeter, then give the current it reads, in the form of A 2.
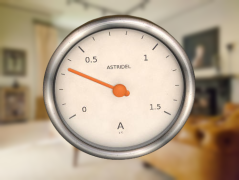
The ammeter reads A 0.35
